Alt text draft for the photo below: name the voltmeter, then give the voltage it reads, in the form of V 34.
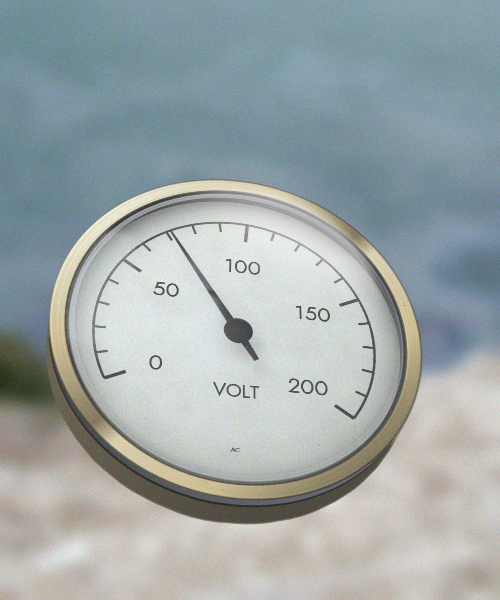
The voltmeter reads V 70
